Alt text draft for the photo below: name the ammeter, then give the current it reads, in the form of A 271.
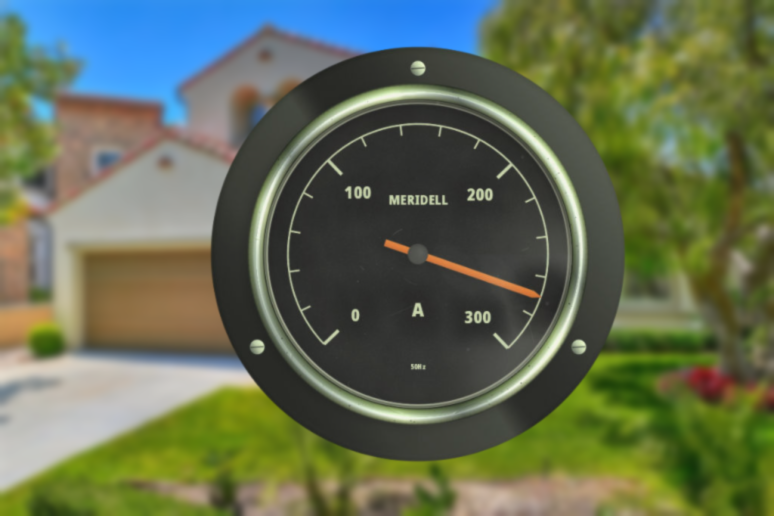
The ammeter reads A 270
